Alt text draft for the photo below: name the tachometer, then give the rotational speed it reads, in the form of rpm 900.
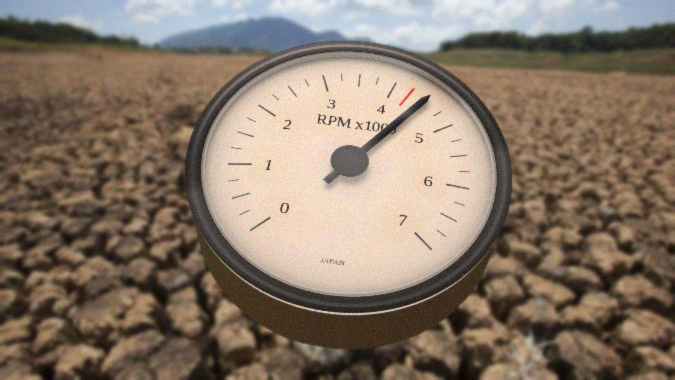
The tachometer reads rpm 4500
